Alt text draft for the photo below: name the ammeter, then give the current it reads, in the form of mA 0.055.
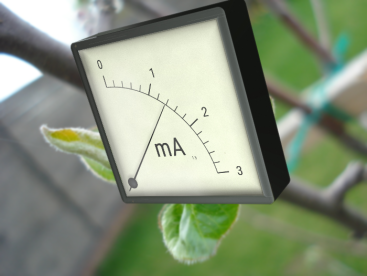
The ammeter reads mA 1.4
